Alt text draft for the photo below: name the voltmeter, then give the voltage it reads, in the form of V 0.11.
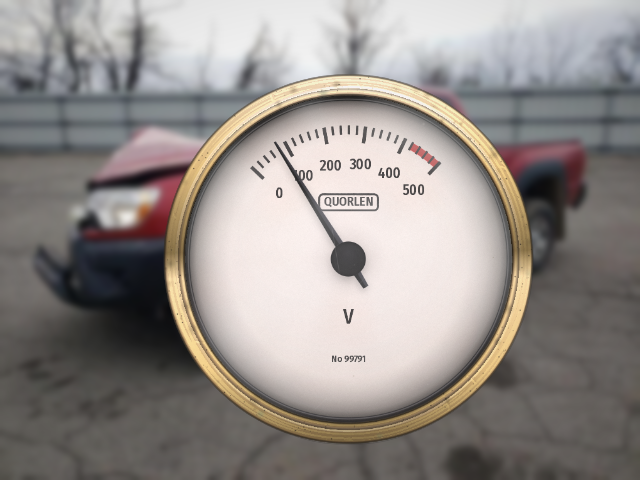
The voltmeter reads V 80
